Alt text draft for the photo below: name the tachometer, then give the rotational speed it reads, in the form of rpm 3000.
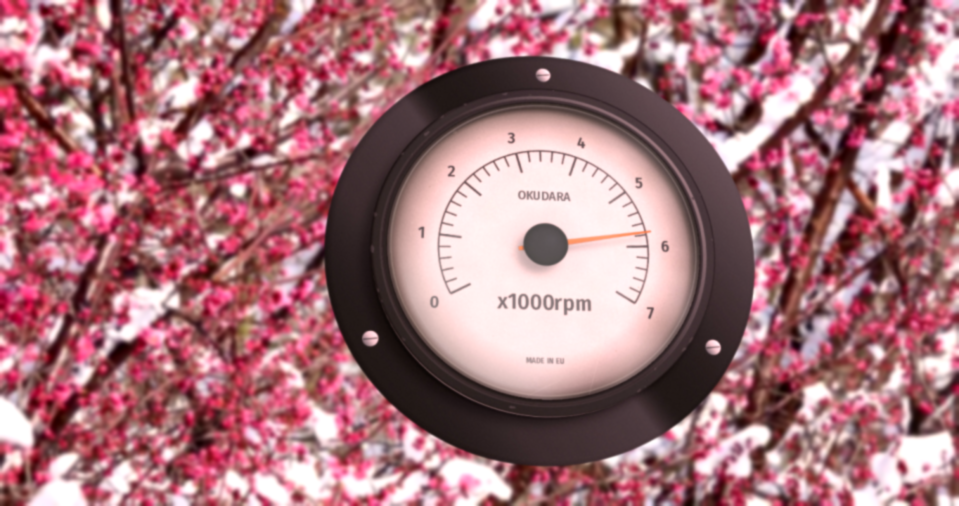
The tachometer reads rpm 5800
